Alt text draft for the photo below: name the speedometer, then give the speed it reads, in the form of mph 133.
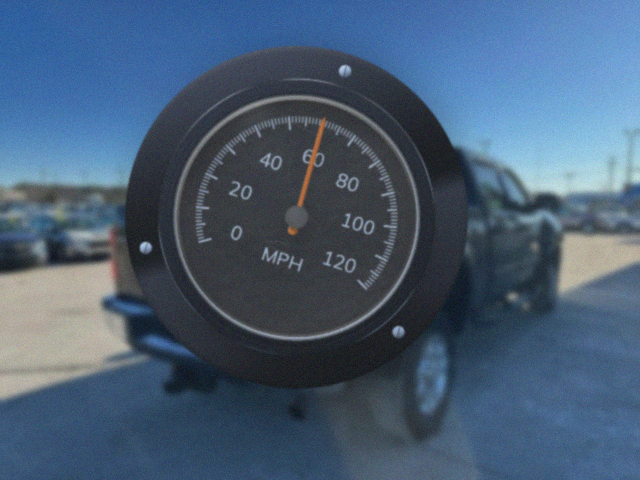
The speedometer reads mph 60
